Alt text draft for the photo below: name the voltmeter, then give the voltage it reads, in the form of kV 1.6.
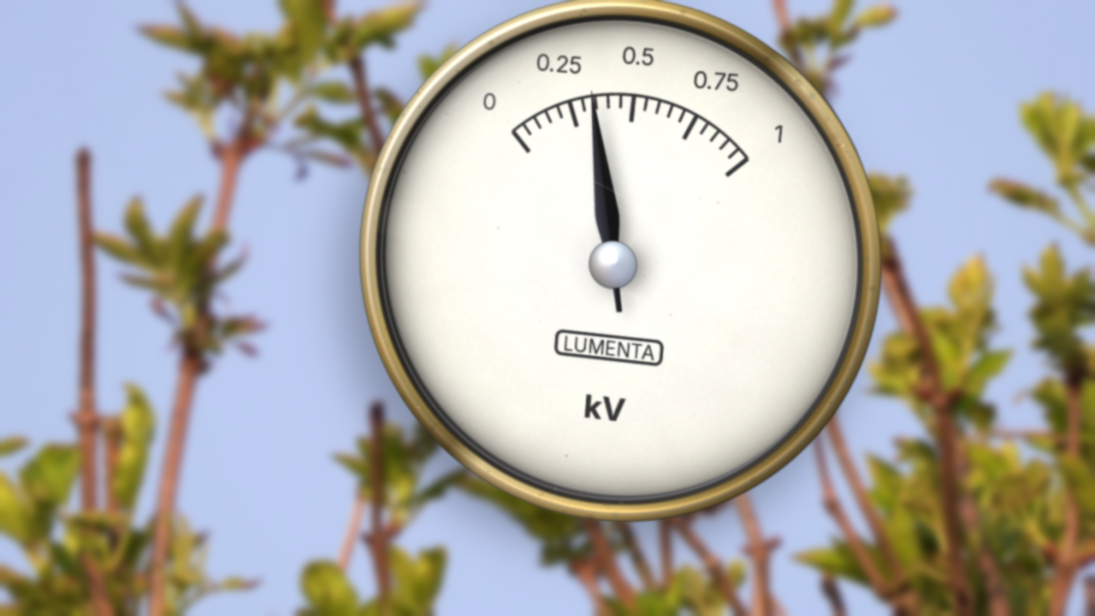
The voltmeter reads kV 0.35
